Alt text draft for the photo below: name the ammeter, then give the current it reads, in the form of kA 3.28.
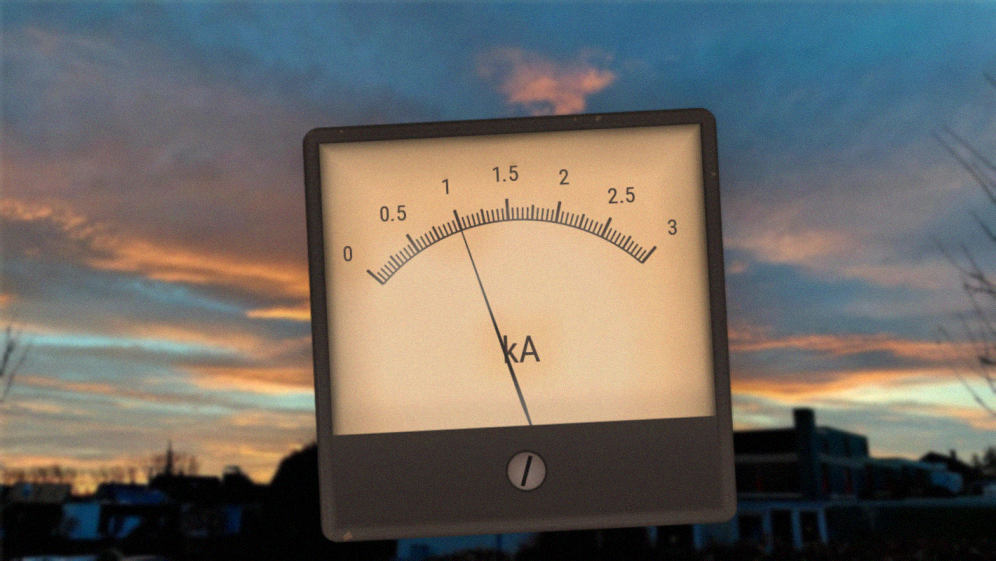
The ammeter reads kA 1
